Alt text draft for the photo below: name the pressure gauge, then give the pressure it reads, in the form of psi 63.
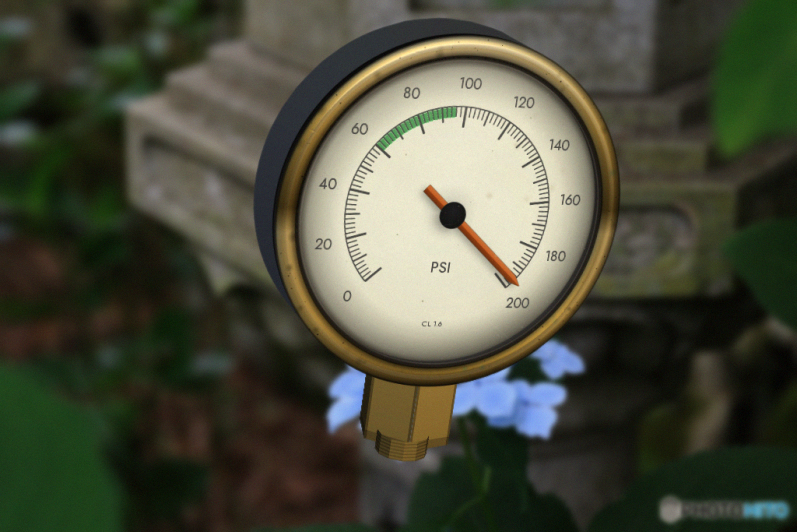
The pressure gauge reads psi 196
